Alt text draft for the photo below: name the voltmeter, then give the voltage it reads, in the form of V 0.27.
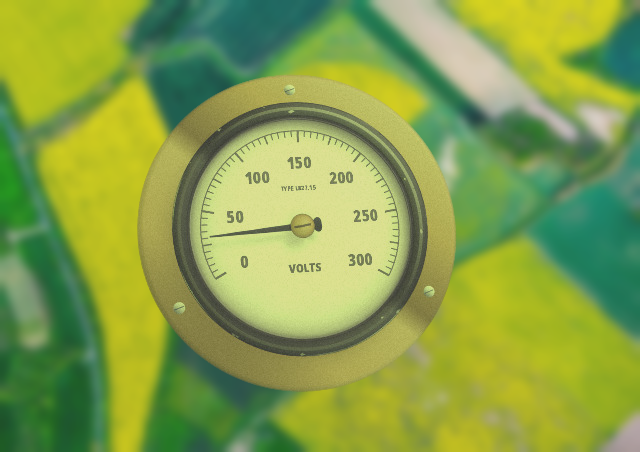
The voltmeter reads V 30
